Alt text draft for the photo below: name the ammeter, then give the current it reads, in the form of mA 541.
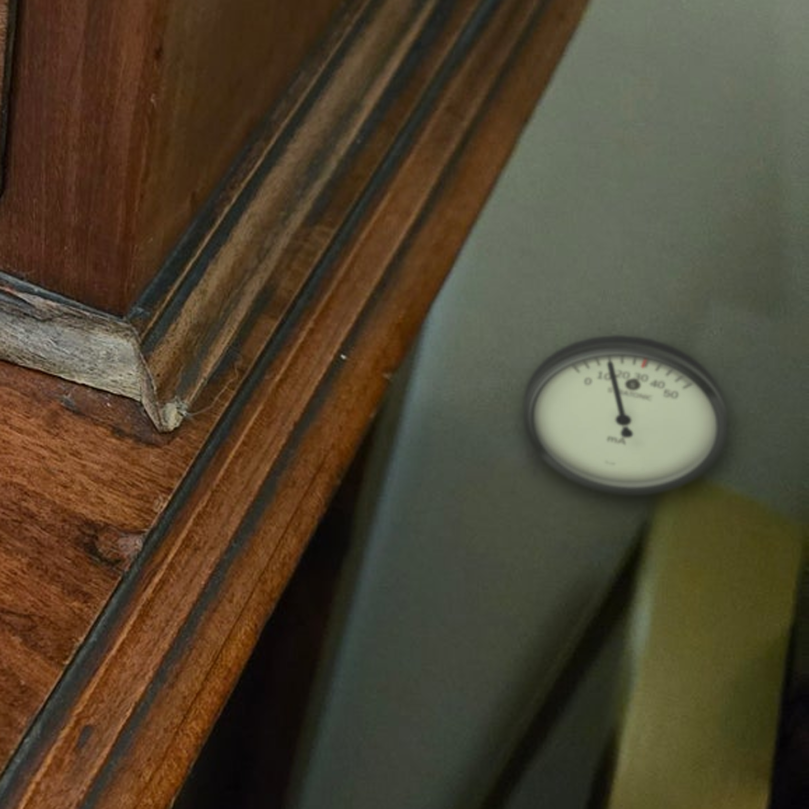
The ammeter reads mA 15
